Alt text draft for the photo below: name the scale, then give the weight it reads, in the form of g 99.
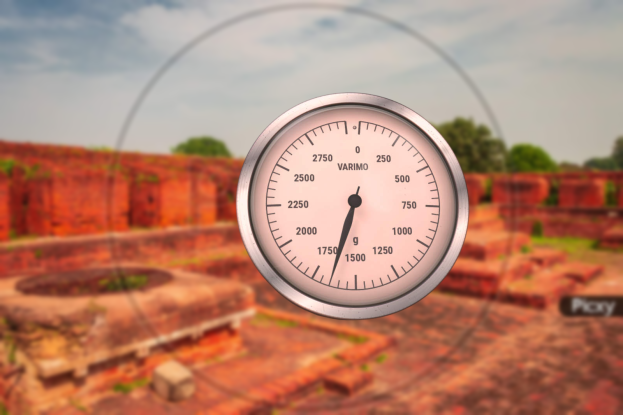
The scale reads g 1650
